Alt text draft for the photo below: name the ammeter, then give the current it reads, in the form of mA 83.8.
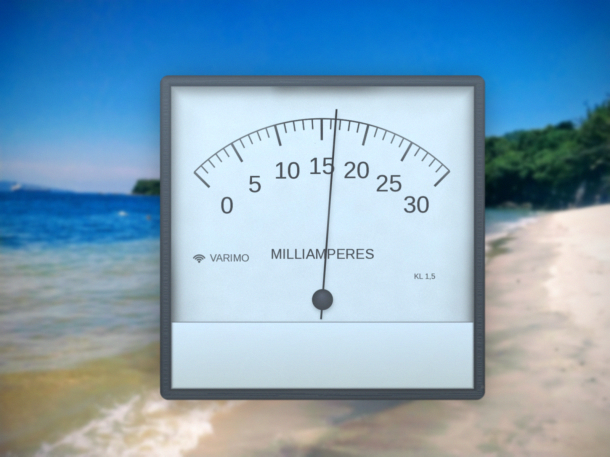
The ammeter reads mA 16.5
